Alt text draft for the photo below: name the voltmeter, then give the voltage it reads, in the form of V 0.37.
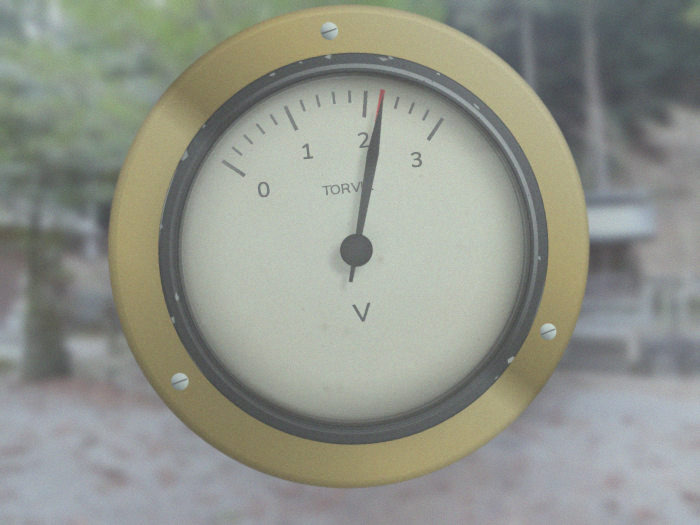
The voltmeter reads V 2.2
